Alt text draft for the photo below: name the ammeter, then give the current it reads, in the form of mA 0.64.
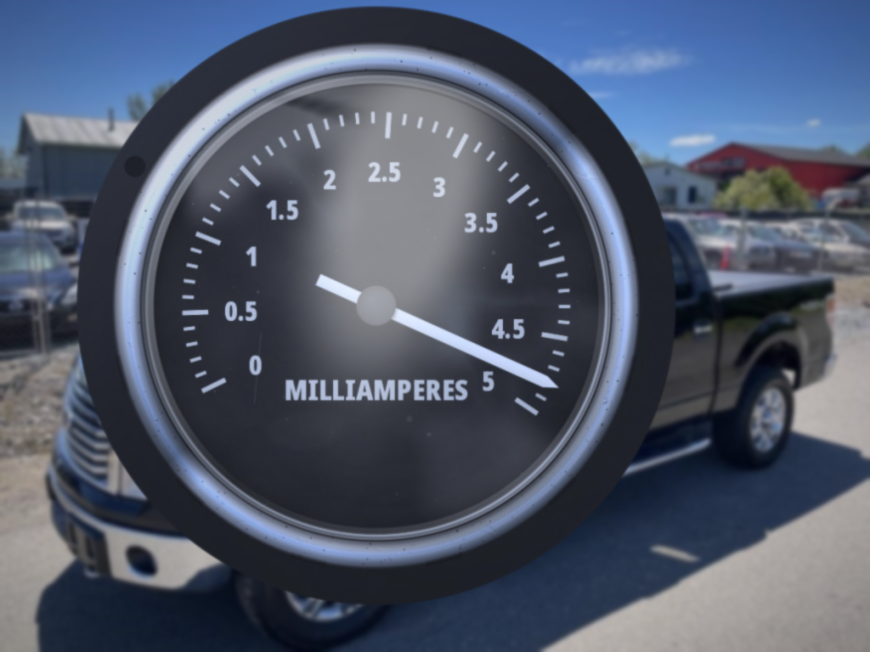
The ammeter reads mA 4.8
